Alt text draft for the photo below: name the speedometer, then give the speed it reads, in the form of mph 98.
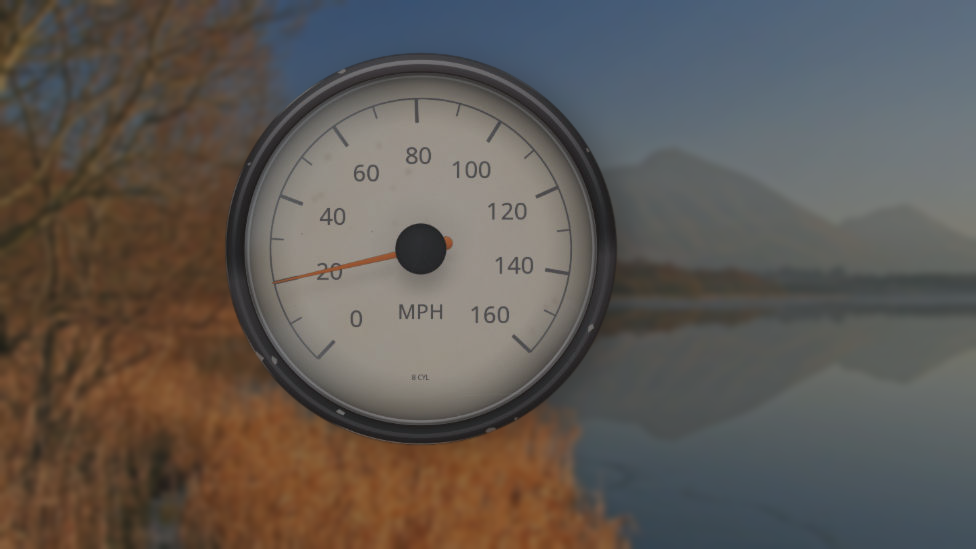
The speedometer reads mph 20
